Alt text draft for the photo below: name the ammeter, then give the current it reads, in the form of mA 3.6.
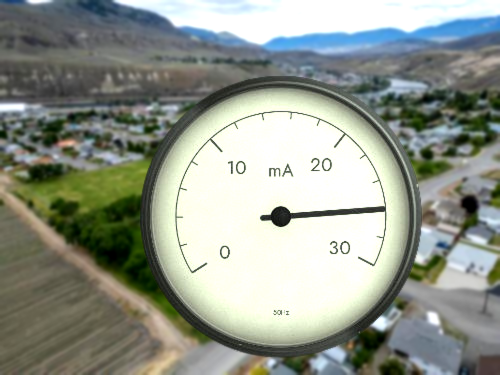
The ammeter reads mA 26
